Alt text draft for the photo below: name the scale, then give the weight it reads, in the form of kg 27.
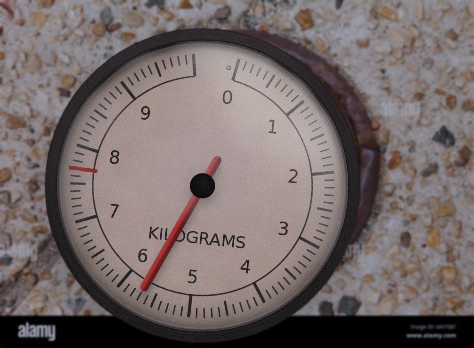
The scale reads kg 5.7
